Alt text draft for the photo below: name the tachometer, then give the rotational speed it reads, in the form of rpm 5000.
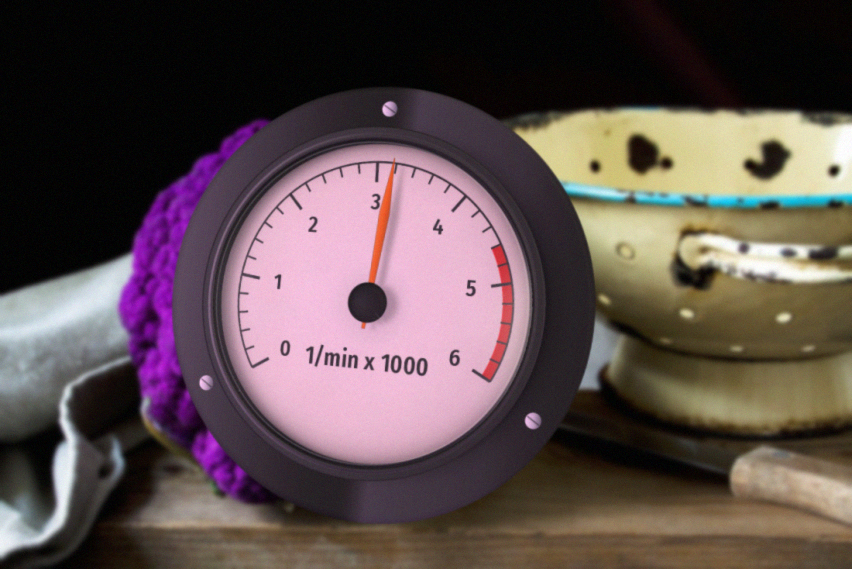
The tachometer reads rpm 3200
